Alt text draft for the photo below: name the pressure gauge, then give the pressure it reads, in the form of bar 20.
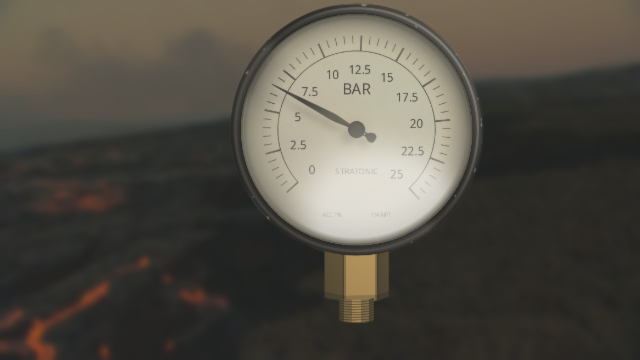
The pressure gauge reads bar 6.5
